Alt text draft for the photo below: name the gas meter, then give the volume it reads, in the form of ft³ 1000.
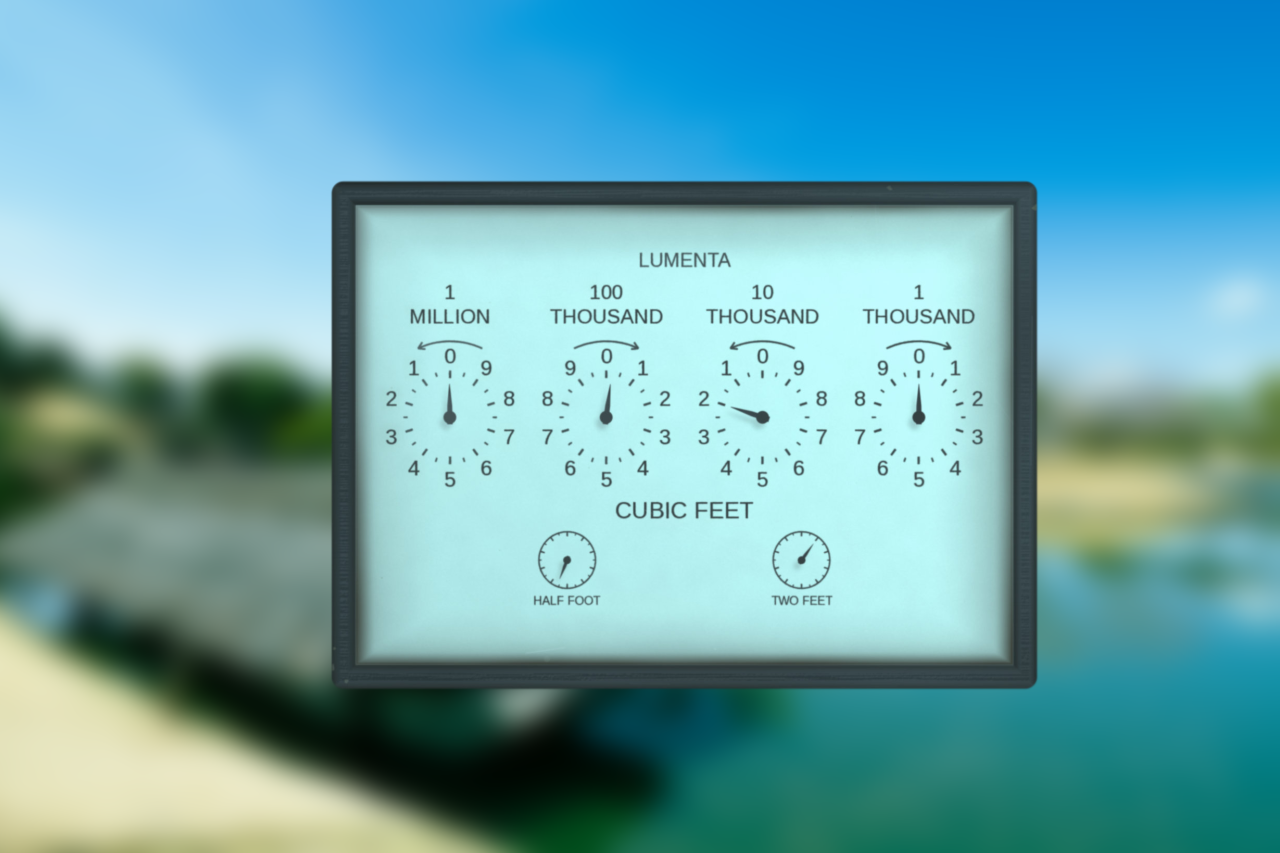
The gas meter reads ft³ 2000
